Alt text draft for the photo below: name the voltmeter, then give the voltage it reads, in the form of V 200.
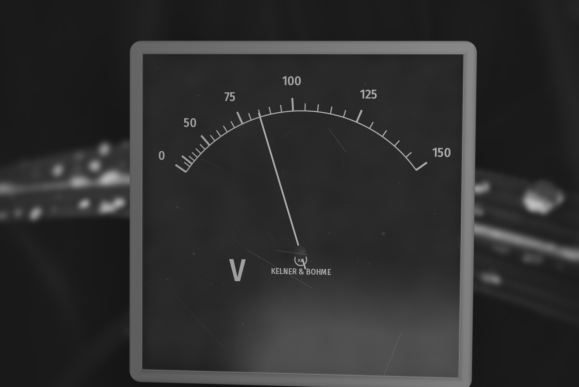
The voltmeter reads V 85
